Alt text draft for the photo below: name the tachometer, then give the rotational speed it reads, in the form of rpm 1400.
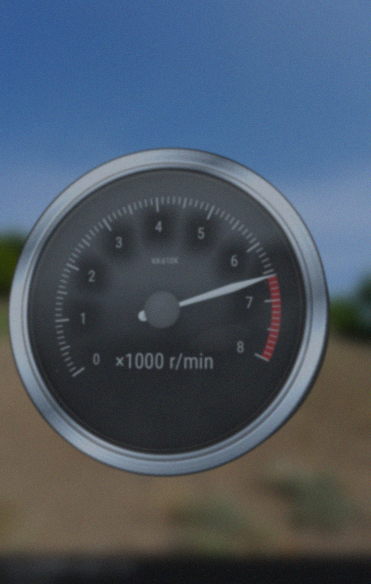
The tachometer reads rpm 6600
